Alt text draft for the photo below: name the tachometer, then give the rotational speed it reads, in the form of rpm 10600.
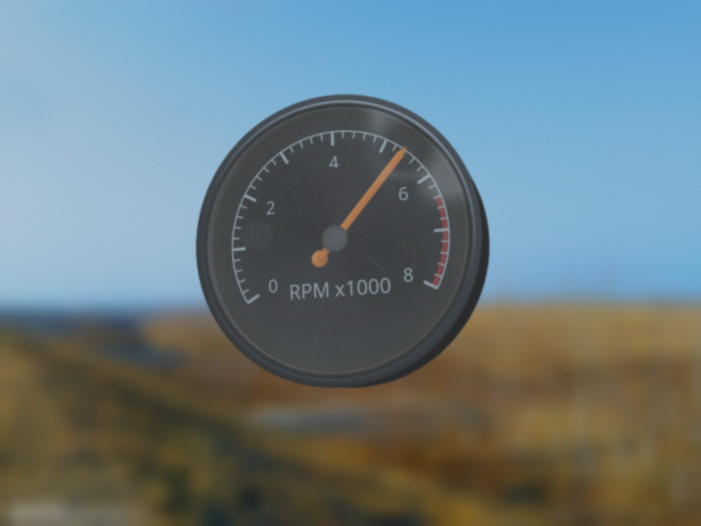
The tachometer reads rpm 5400
